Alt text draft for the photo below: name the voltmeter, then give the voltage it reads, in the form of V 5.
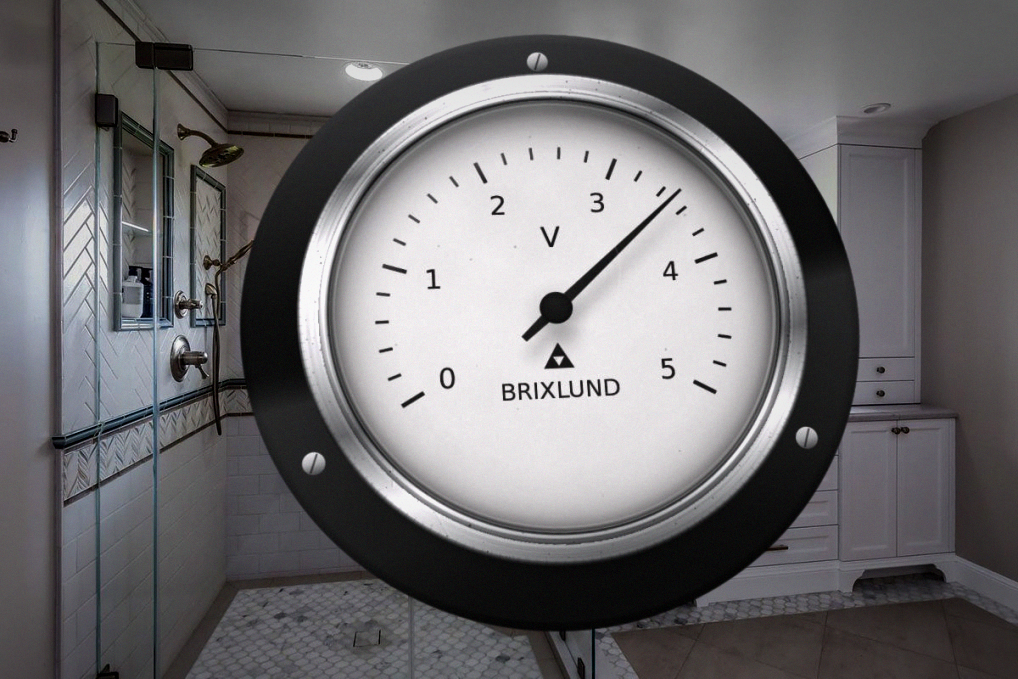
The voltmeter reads V 3.5
